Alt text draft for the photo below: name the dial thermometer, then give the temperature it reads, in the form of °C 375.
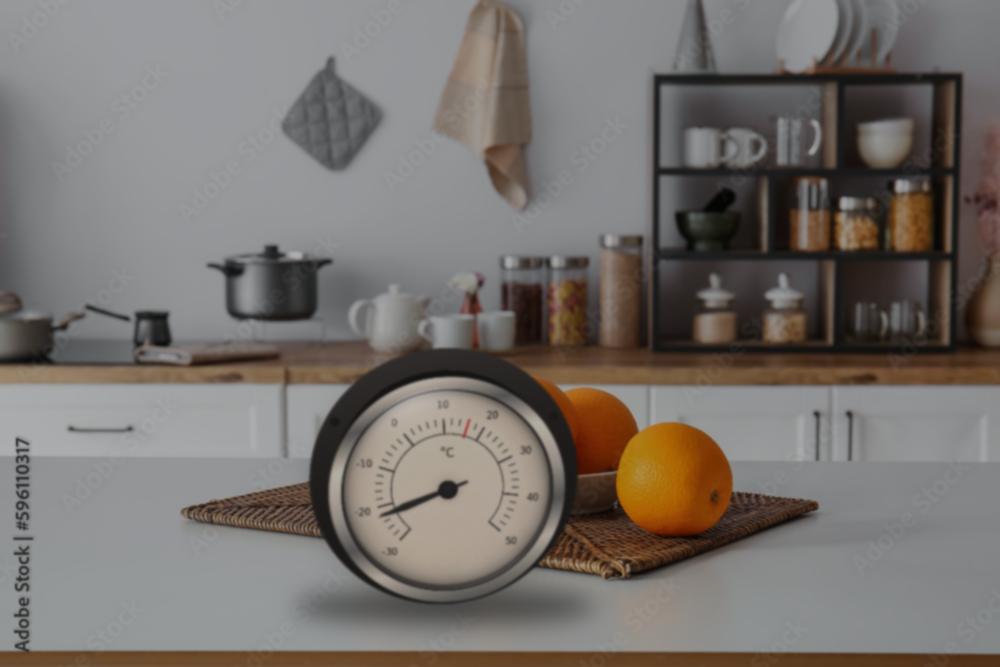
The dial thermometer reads °C -22
